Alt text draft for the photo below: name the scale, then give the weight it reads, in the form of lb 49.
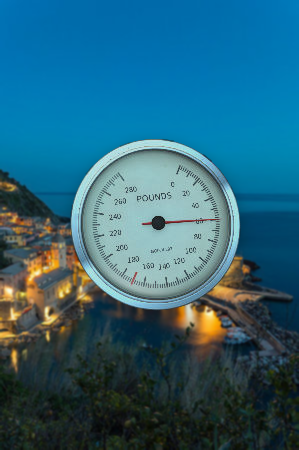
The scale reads lb 60
